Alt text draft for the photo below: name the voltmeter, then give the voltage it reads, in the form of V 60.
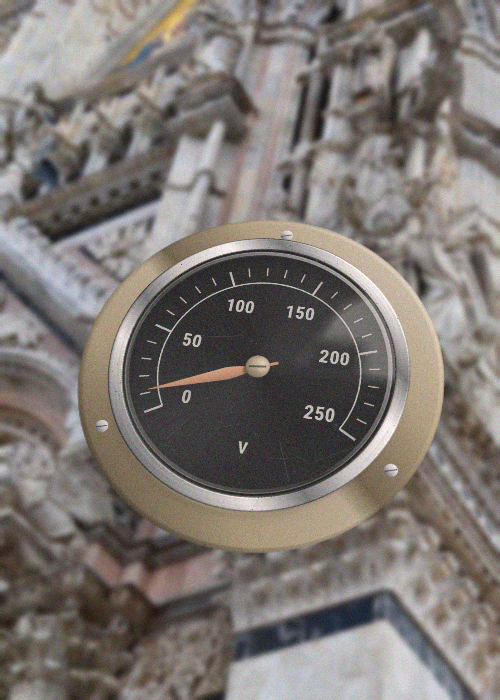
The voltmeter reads V 10
